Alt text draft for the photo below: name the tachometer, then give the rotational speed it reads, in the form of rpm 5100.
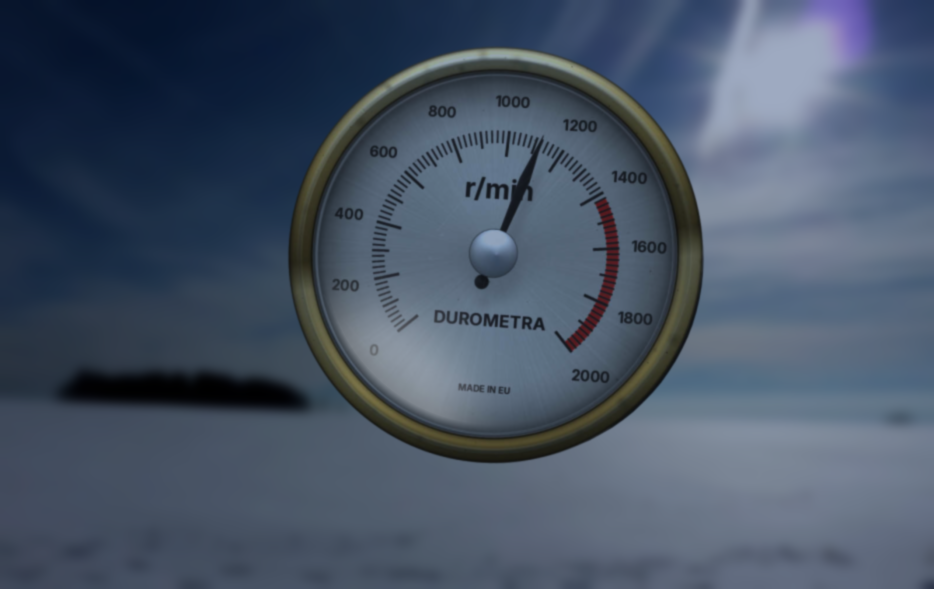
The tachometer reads rpm 1120
